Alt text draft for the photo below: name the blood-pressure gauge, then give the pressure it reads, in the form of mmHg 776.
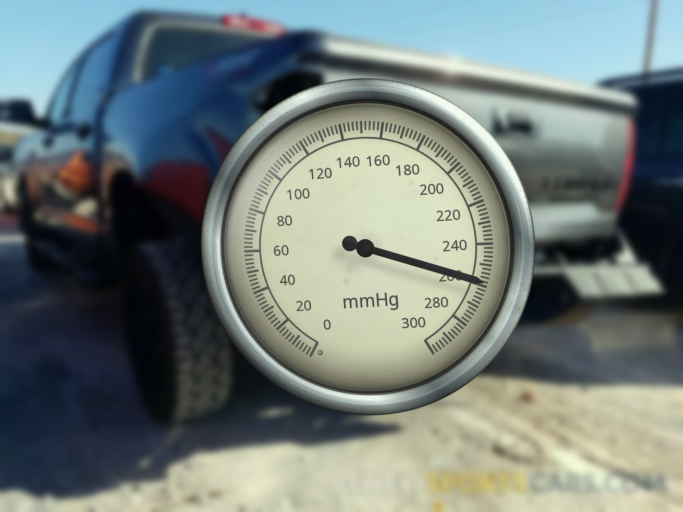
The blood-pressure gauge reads mmHg 258
